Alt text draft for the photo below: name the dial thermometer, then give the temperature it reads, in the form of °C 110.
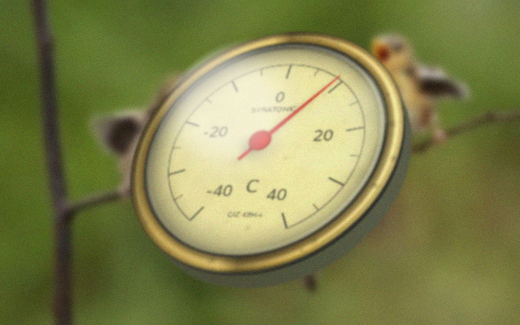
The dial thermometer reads °C 10
